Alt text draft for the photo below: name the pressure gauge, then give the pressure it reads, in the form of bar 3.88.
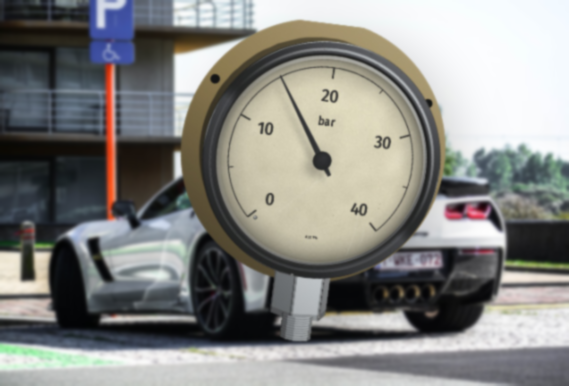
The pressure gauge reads bar 15
